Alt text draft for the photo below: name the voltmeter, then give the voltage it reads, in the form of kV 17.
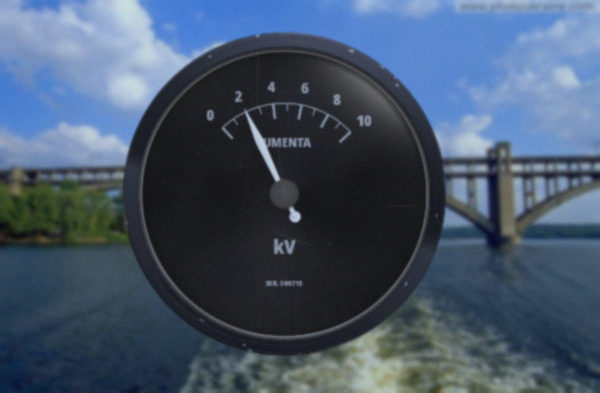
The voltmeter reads kV 2
